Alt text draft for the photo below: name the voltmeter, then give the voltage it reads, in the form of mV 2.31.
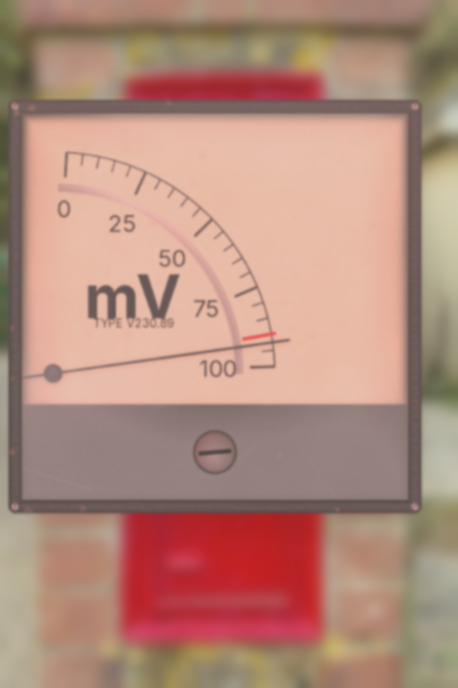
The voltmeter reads mV 92.5
